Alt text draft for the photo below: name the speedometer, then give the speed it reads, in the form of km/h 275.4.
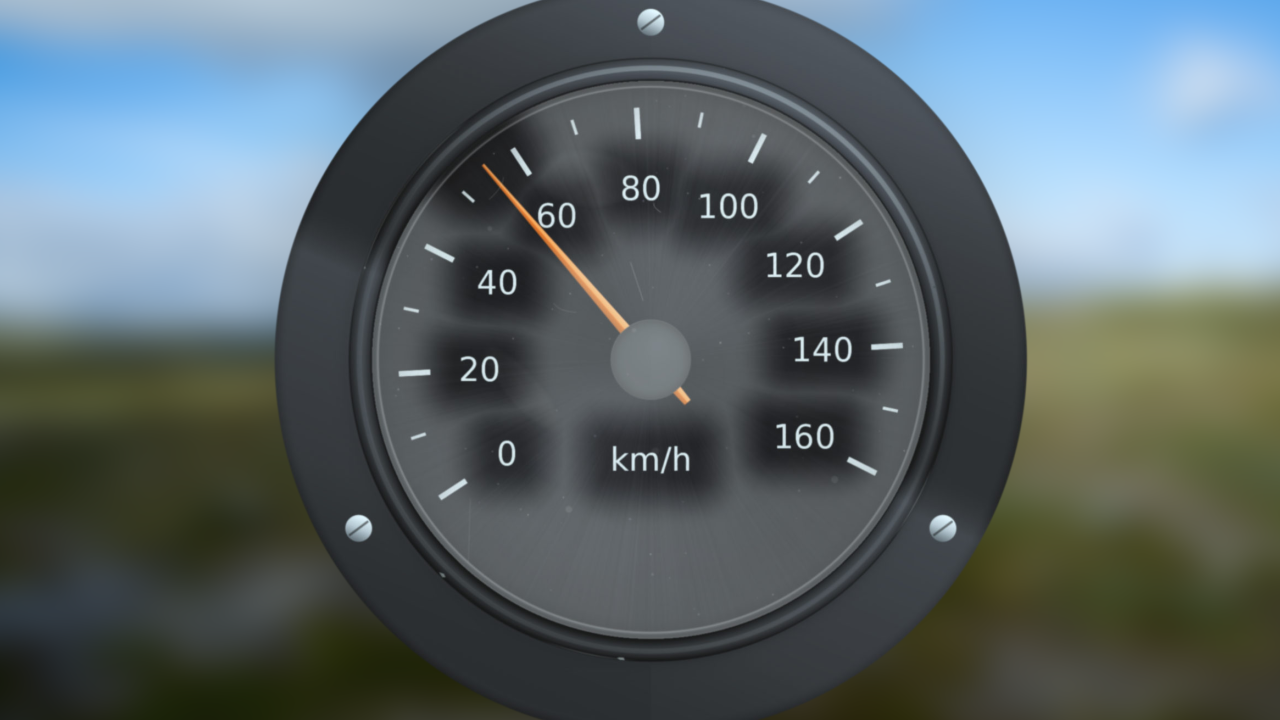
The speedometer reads km/h 55
